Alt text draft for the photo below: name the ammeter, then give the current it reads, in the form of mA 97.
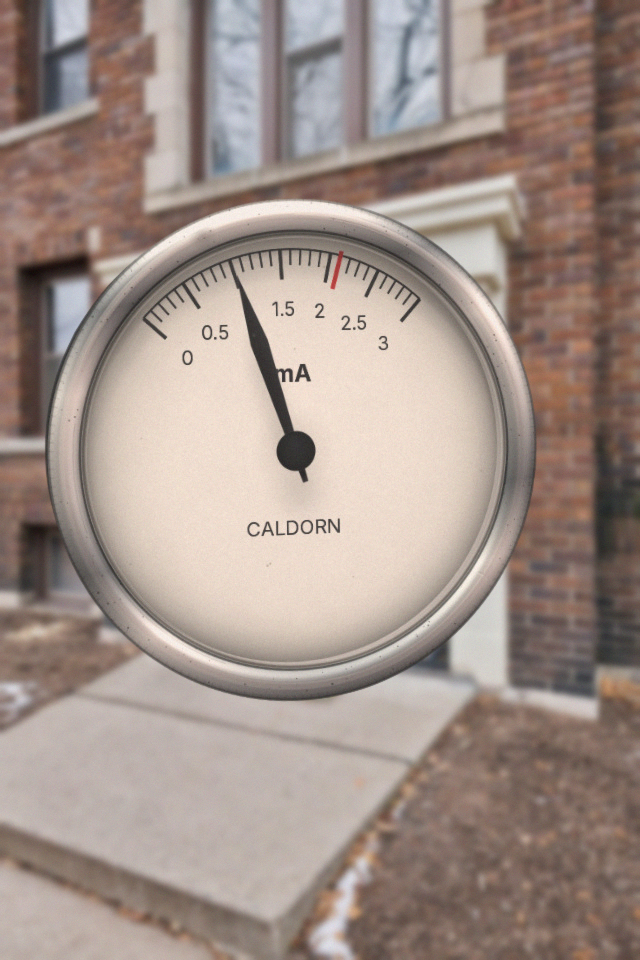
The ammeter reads mA 1
